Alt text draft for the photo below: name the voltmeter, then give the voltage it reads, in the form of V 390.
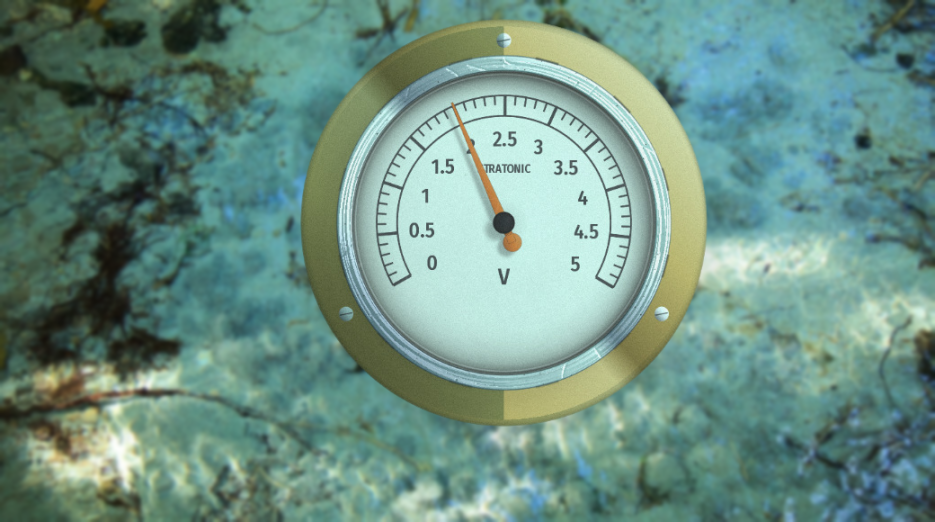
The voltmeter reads V 2
